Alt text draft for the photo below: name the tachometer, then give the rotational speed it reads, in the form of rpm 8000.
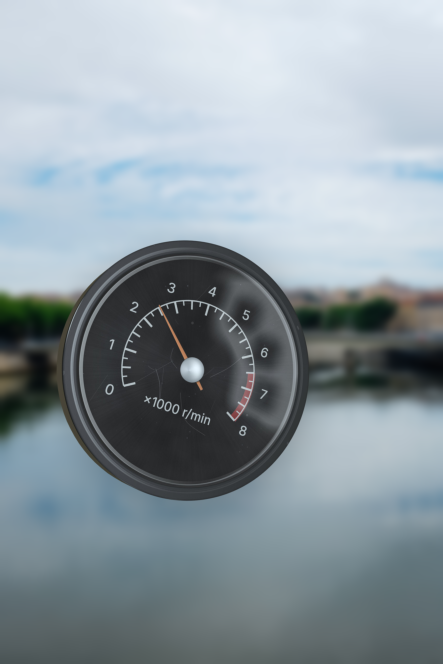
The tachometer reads rpm 2500
